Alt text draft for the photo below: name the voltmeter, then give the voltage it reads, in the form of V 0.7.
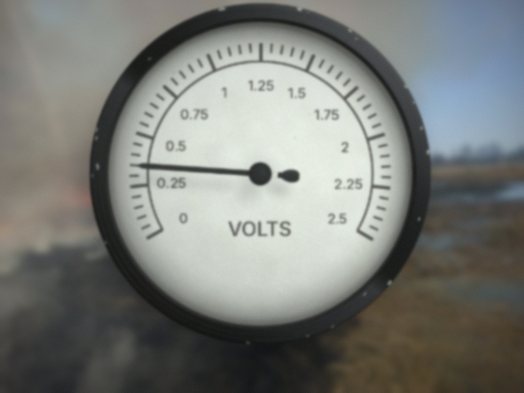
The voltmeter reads V 0.35
